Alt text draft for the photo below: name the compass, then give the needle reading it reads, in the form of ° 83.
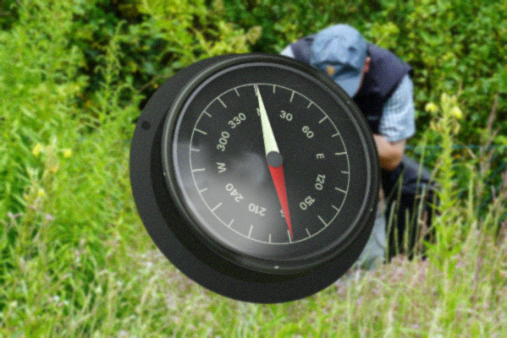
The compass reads ° 180
